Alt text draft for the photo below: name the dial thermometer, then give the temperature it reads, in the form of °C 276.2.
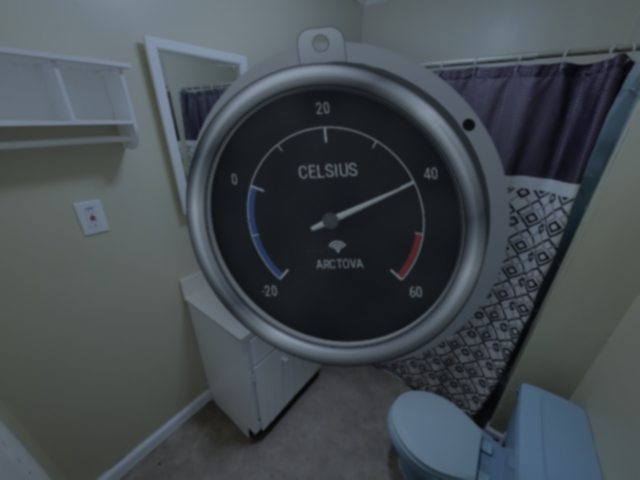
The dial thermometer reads °C 40
